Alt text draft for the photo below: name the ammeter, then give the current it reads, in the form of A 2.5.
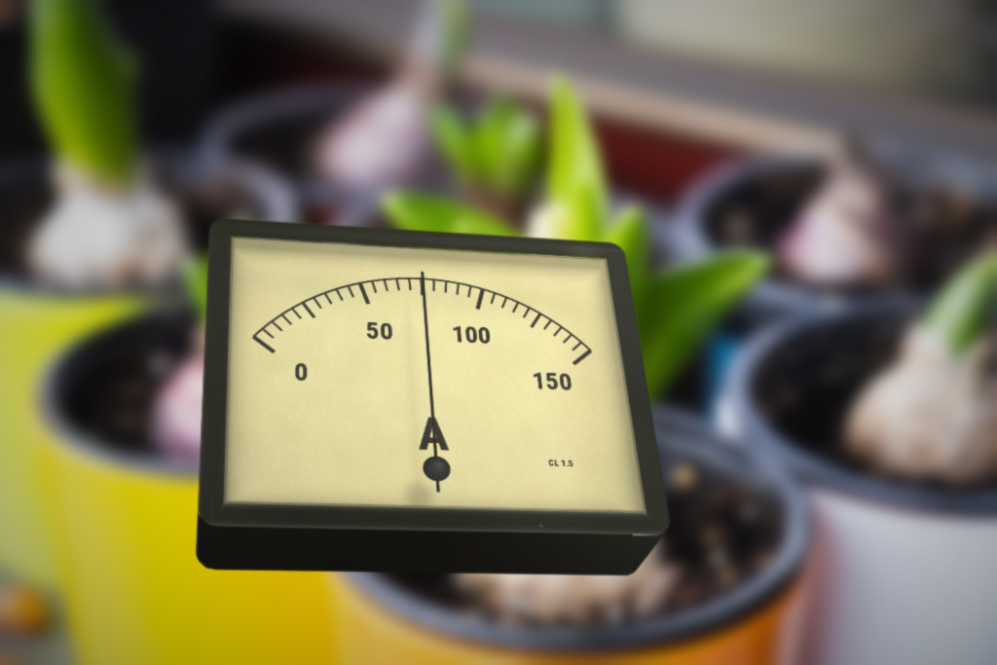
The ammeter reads A 75
